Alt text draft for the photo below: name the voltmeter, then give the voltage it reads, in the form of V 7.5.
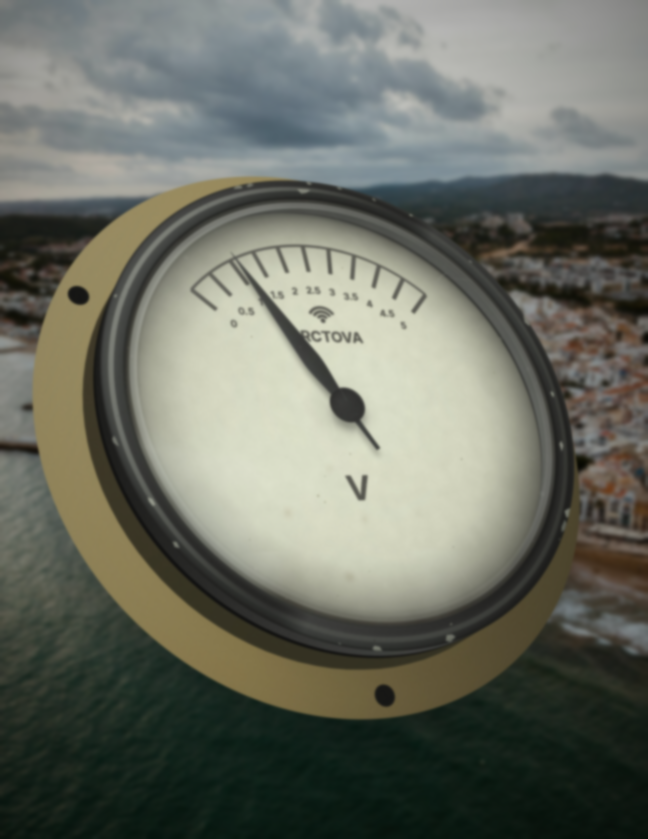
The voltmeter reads V 1
